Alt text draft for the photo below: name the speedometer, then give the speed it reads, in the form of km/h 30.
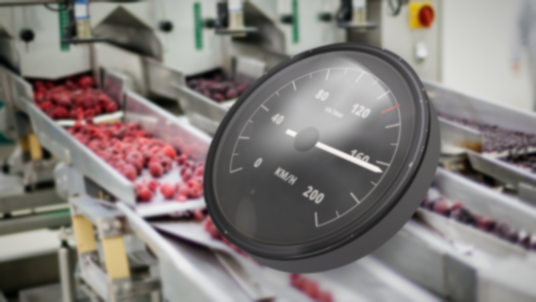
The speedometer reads km/h 165
